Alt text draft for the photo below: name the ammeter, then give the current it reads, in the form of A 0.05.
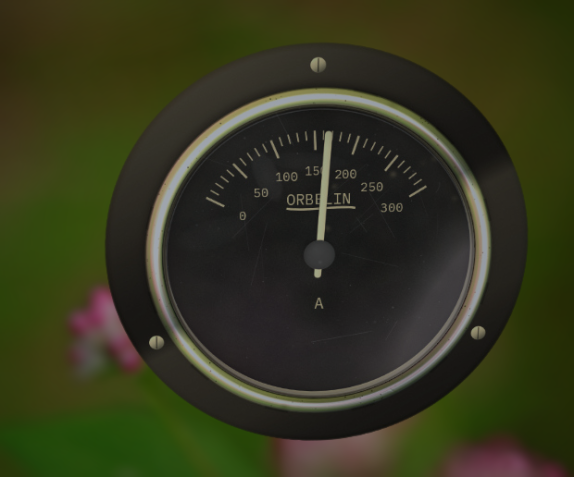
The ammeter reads A 165
